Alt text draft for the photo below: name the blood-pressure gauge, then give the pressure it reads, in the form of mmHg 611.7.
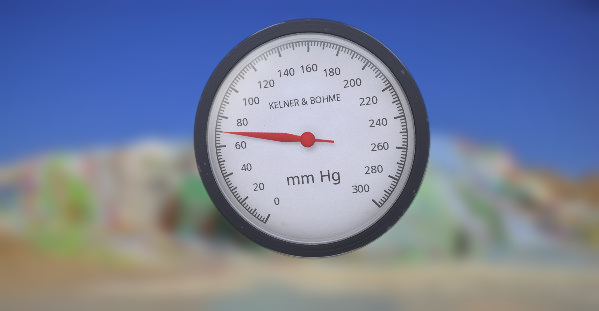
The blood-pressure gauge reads mmHg 70
